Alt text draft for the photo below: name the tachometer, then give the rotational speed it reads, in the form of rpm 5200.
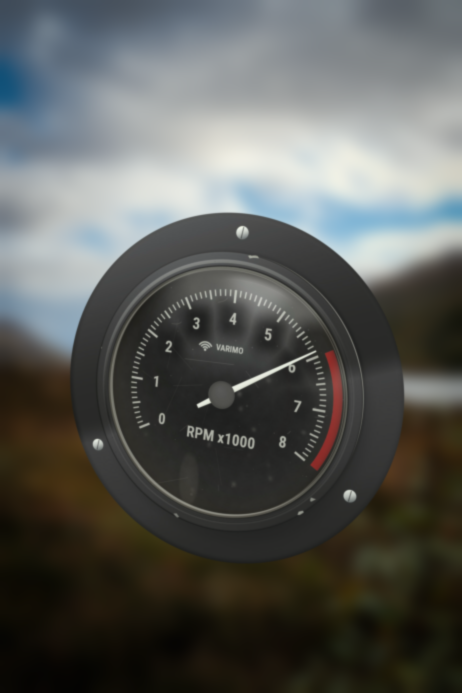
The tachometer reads rpm 5900
